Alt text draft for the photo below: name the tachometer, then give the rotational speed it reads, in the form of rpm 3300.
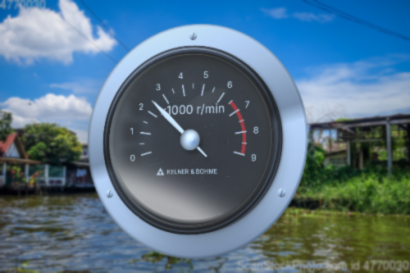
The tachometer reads rpm 2500
